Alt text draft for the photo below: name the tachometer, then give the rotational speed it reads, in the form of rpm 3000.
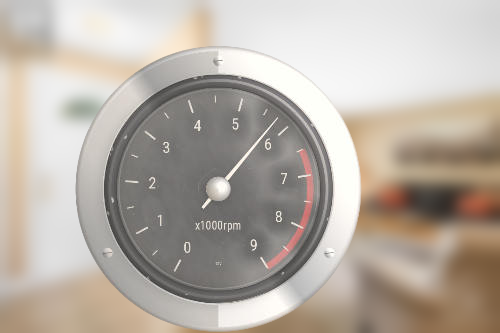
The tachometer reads rpm 5750
